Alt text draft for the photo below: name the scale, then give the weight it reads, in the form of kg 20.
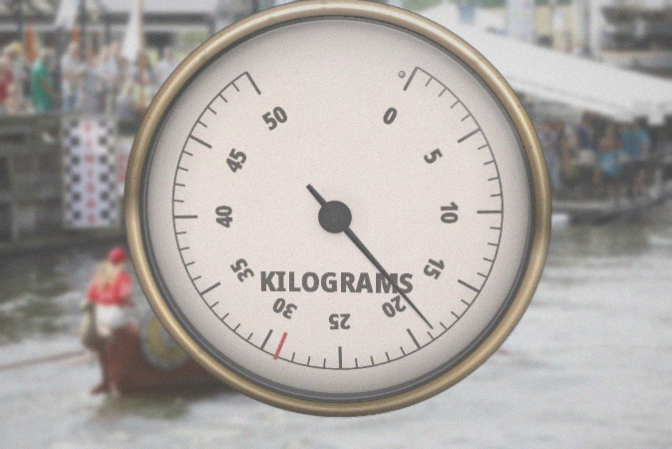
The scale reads kg 18.5
